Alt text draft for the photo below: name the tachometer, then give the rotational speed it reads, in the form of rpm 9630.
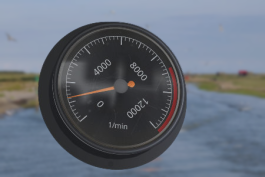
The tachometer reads rpm 1200
